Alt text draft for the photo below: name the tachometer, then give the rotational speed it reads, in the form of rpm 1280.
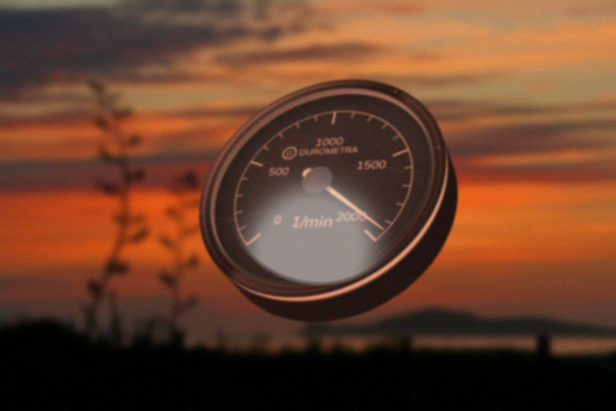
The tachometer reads rpm 1950
